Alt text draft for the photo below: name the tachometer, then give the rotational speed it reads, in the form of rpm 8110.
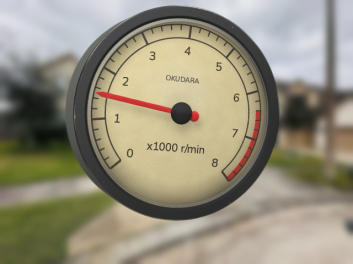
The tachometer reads rpm 1500
